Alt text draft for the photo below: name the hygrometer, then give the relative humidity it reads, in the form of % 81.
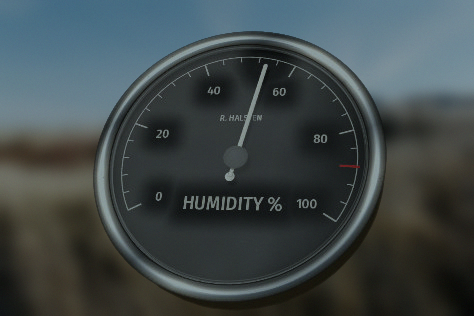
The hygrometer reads % 54
